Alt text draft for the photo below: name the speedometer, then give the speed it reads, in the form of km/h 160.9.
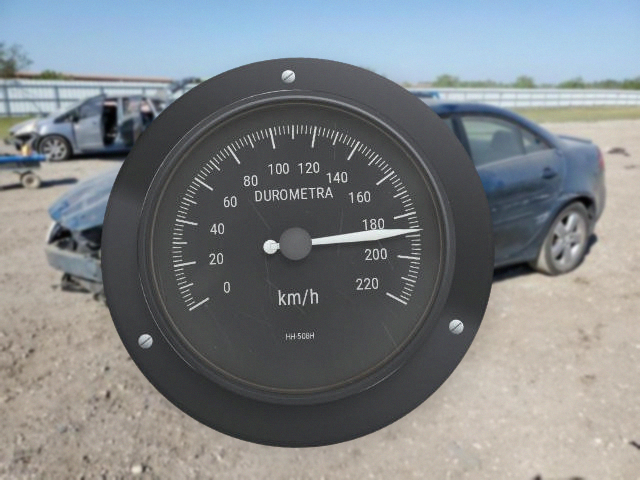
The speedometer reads km/h 188
